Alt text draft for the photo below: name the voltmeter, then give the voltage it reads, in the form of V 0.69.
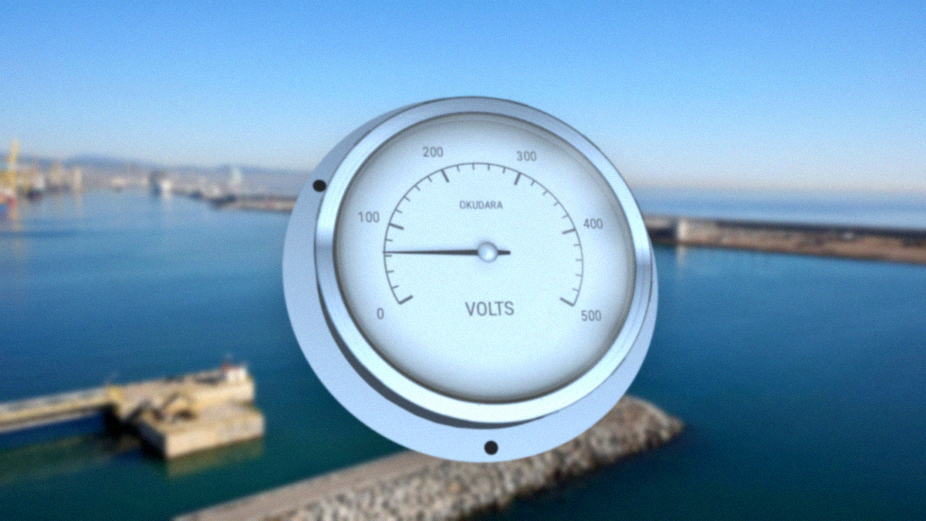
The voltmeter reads V 60
